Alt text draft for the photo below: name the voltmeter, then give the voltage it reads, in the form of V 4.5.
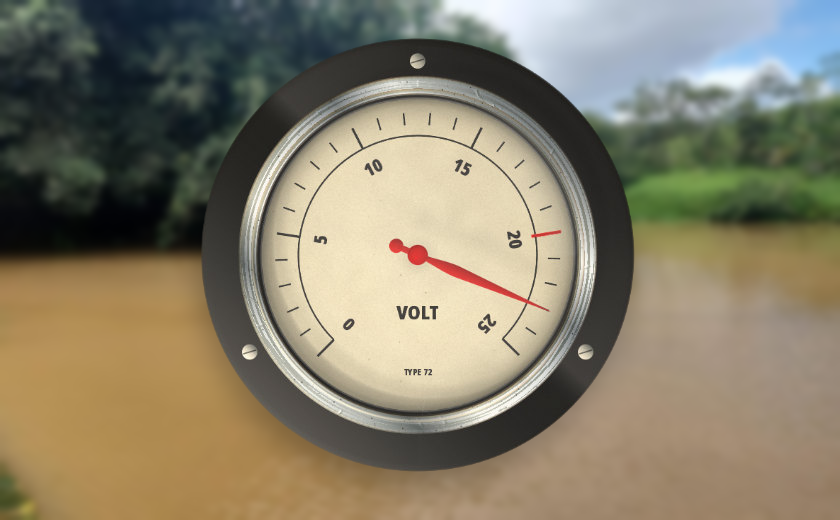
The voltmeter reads V 23
